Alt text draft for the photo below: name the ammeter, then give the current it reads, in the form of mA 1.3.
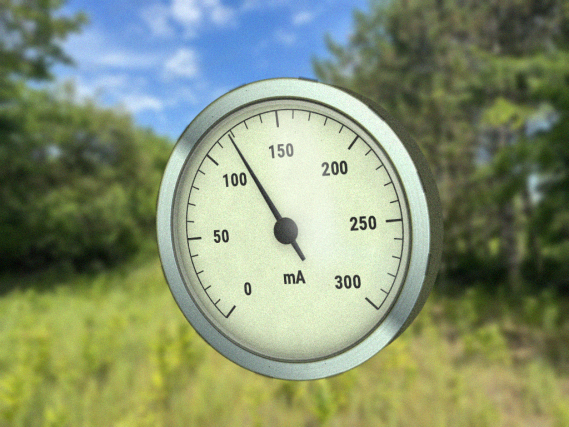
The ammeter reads mA 120
